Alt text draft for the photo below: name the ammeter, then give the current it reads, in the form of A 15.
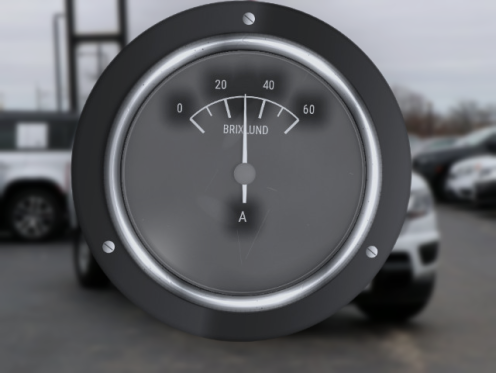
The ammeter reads A 30
